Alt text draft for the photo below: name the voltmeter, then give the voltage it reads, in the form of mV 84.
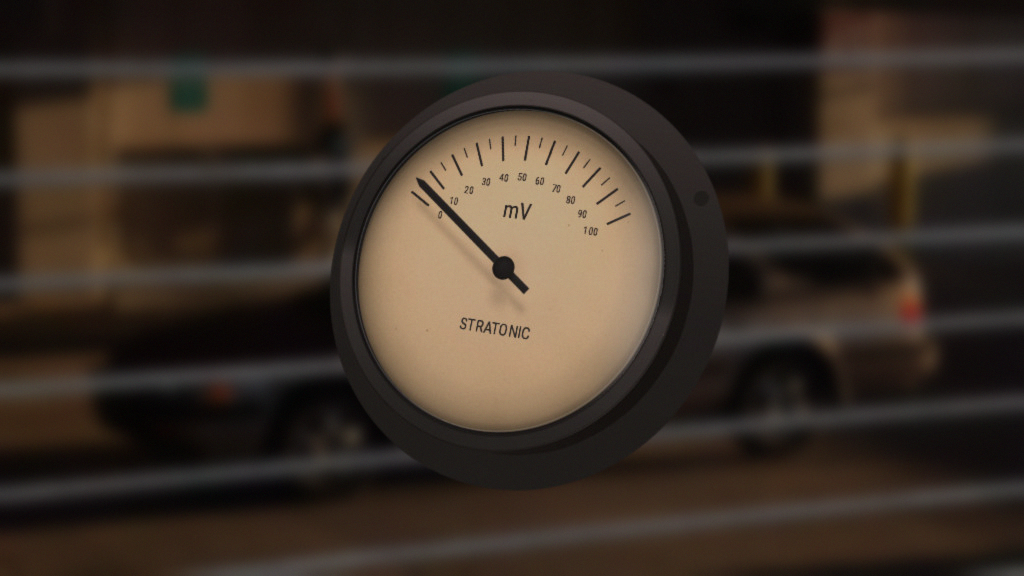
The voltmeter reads mV 5
